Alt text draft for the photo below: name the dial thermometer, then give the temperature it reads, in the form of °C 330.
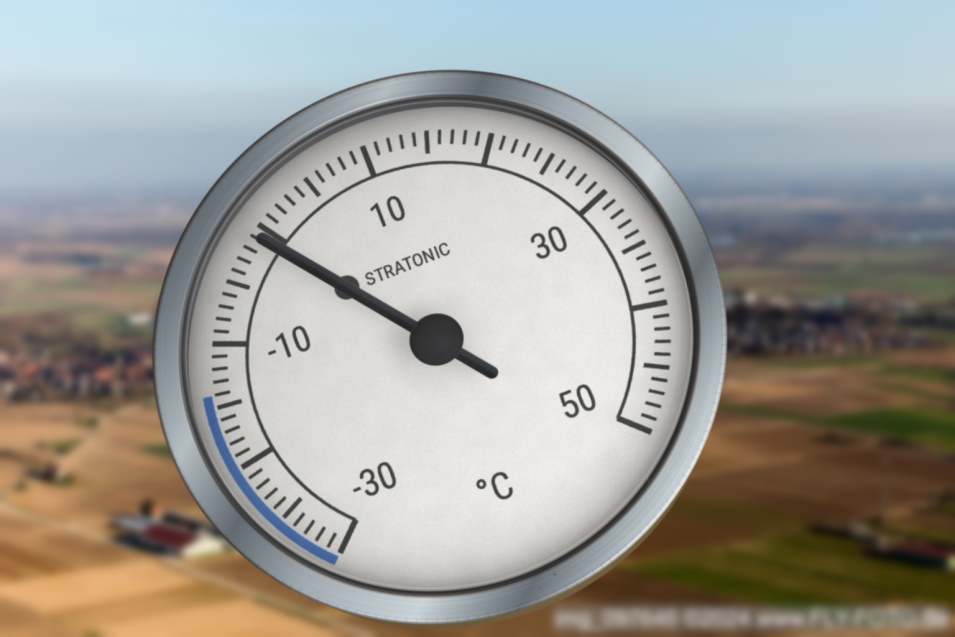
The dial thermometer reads °C -1
